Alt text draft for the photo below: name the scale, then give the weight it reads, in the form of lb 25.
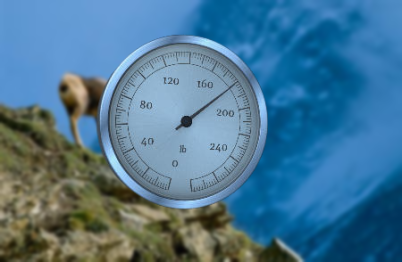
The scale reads lb 180
